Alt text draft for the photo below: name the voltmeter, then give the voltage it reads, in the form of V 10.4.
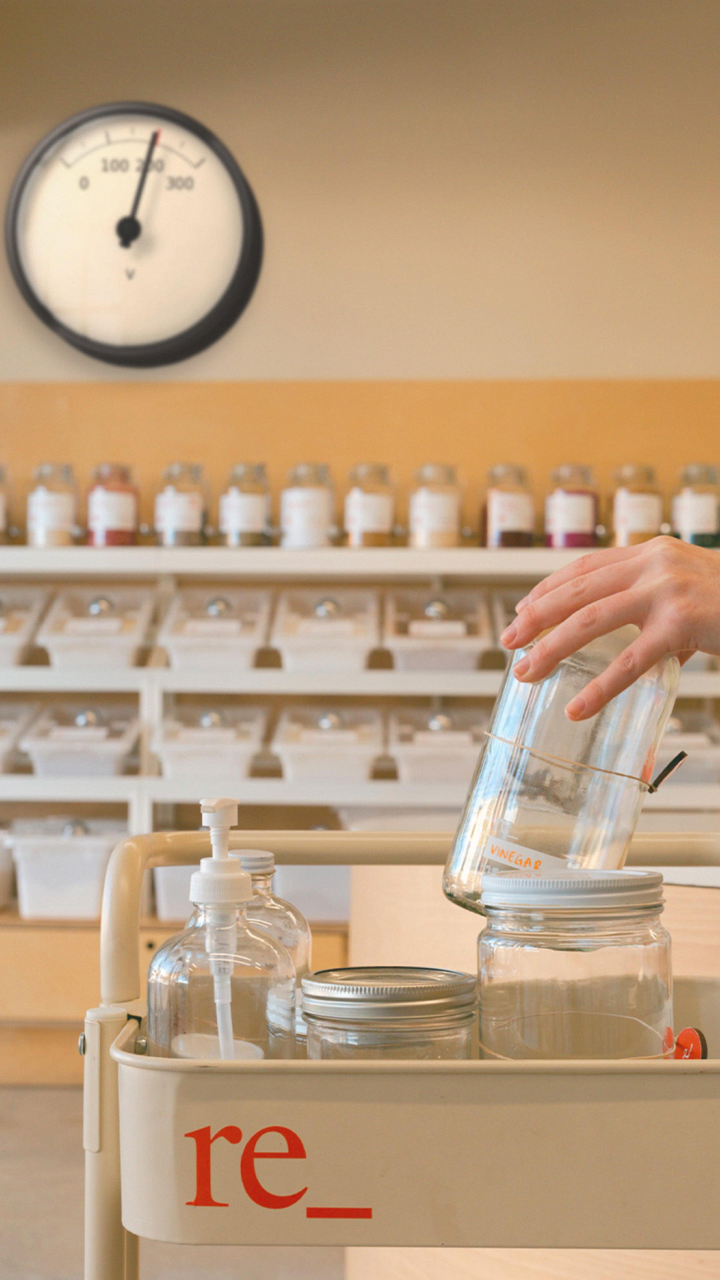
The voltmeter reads V 200
